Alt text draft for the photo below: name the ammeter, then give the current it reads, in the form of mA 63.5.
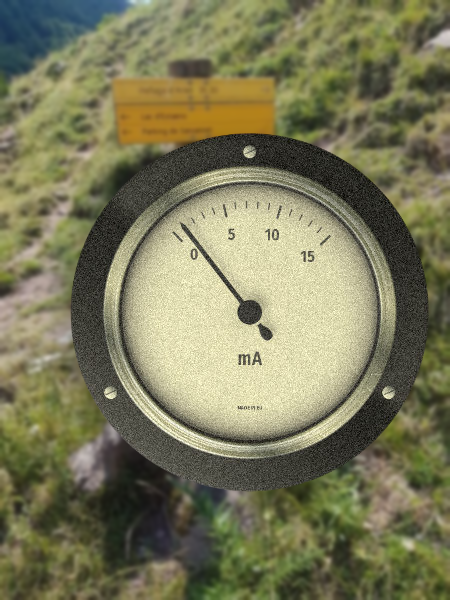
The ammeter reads mA 1
